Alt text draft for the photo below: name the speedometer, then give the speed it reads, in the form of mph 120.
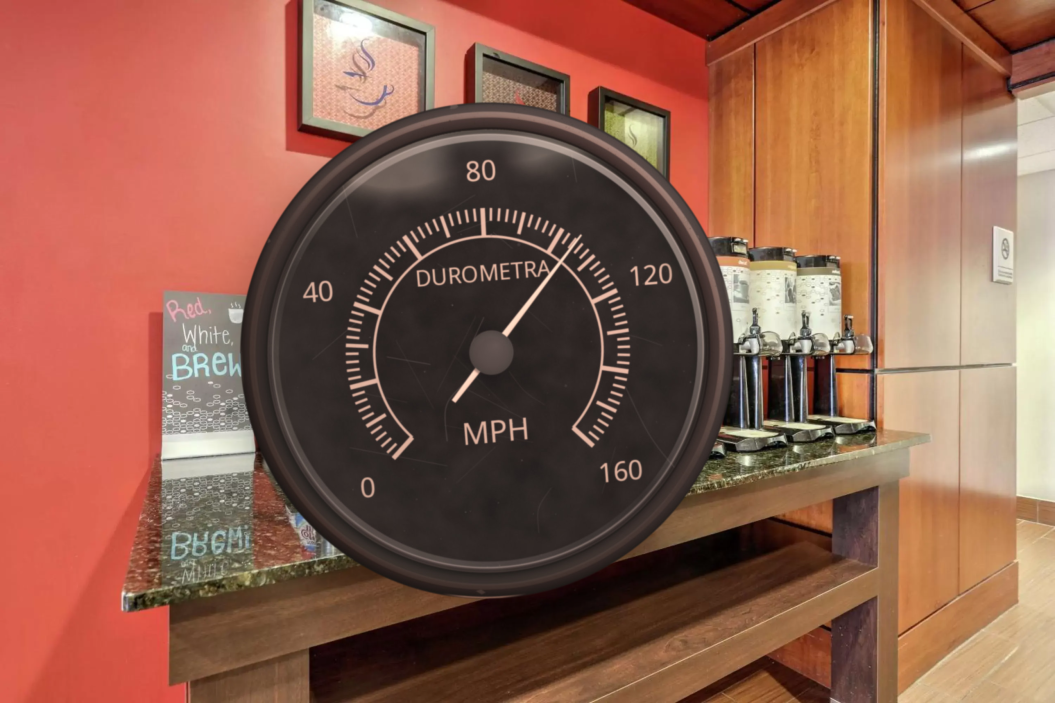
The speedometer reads mph 104
